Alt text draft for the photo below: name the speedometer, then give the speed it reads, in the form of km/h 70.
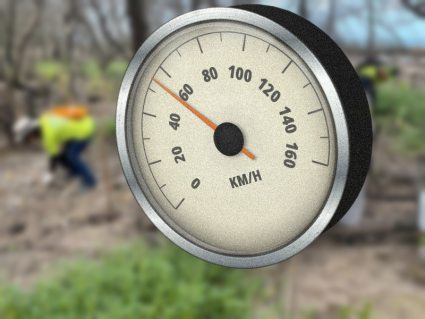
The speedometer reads km/h 55
